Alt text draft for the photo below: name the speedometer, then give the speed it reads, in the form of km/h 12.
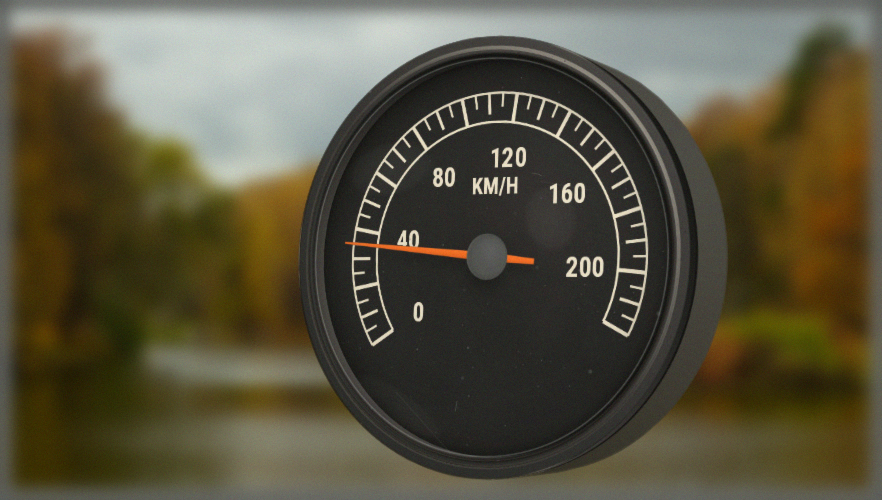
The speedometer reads km/h 35
